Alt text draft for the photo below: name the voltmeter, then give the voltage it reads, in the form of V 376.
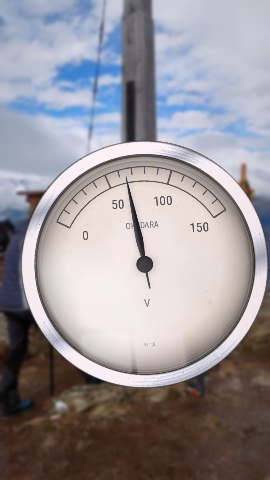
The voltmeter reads V 65
